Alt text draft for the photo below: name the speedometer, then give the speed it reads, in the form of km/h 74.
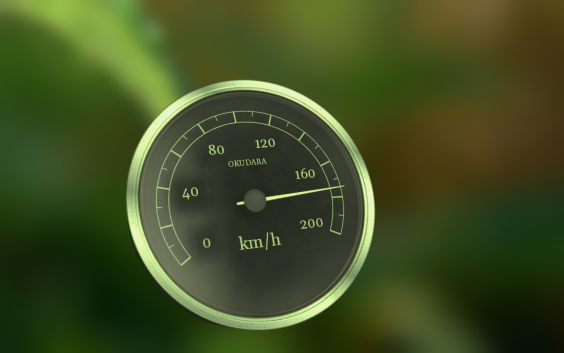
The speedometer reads km/h 175
